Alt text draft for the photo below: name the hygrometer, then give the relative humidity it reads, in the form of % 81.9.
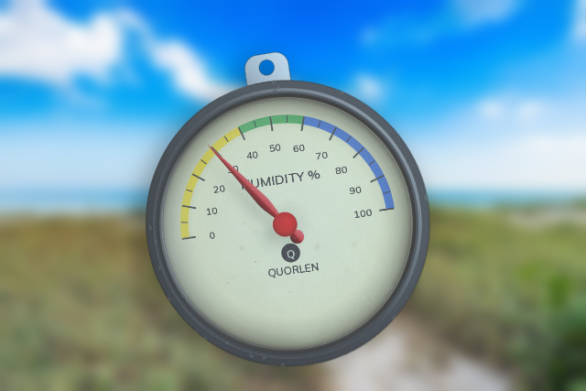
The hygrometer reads % 30
